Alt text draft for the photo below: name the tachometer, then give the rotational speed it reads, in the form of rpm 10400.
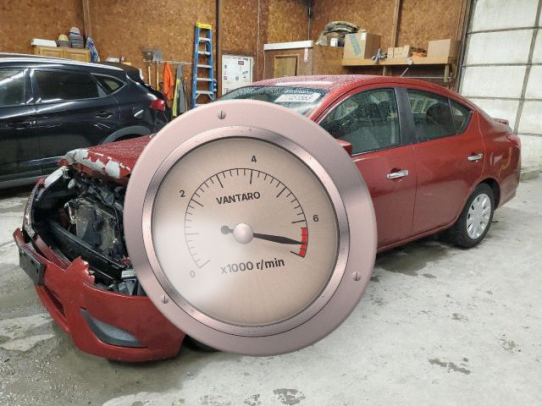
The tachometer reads rpm 6600
